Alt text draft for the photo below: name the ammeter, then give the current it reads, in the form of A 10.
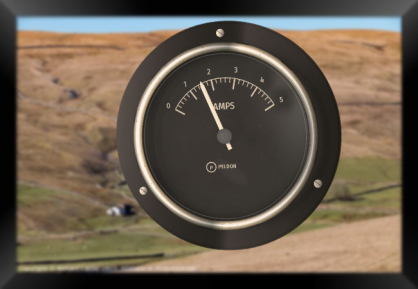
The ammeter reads A 1.6
